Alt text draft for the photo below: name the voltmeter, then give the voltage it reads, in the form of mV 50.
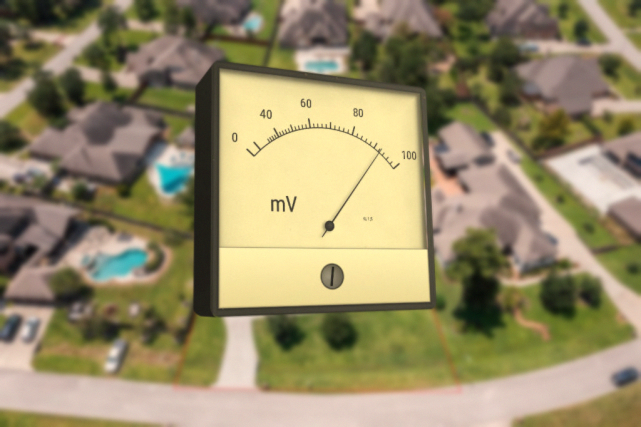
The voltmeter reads mV 92
